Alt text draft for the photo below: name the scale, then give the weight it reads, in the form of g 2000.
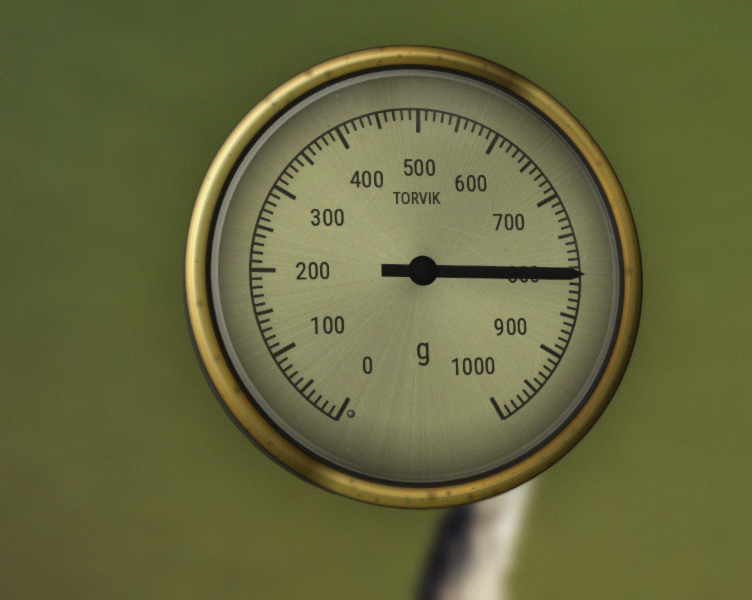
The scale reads g 800
